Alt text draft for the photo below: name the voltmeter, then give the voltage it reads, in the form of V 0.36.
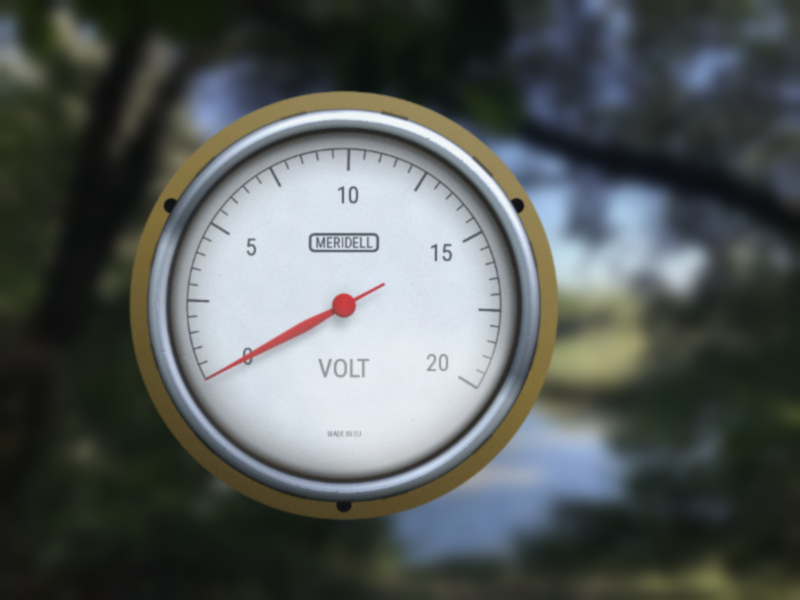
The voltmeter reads V 0
